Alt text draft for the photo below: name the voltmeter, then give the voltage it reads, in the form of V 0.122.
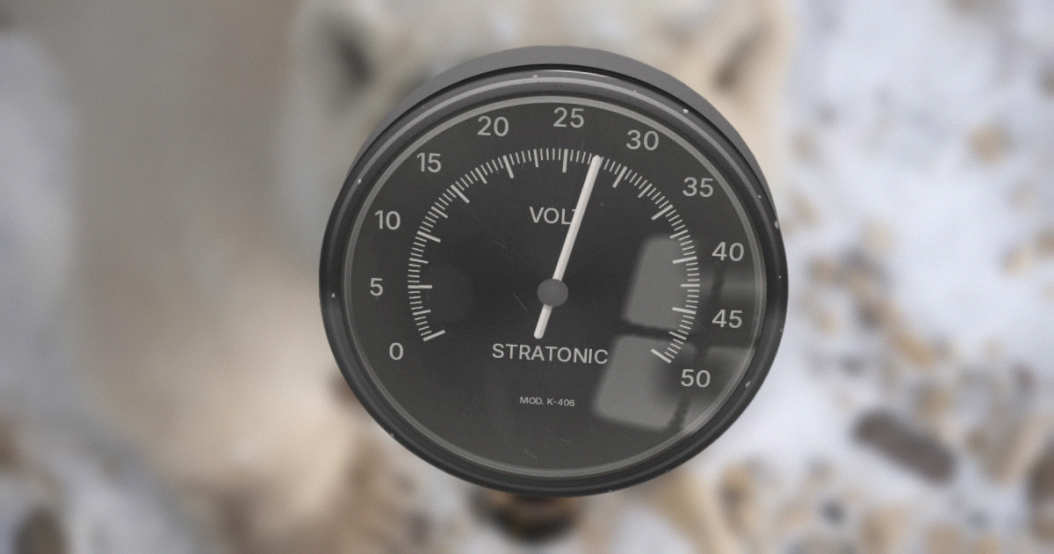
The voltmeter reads V 27.5
